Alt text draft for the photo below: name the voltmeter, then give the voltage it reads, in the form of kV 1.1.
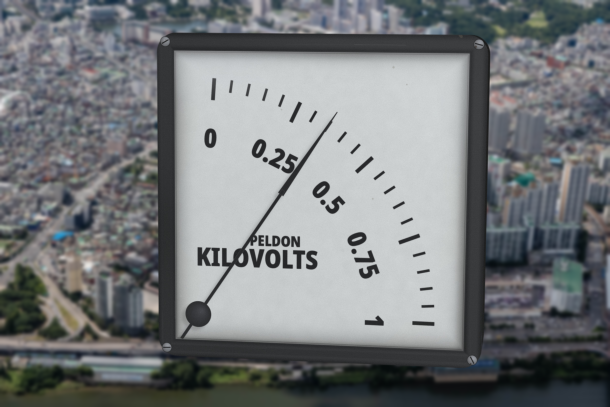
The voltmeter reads kV 0.35
